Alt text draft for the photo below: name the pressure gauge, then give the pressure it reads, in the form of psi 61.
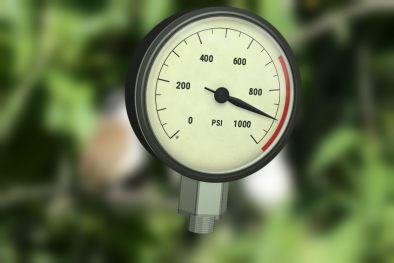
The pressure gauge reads psi 900
